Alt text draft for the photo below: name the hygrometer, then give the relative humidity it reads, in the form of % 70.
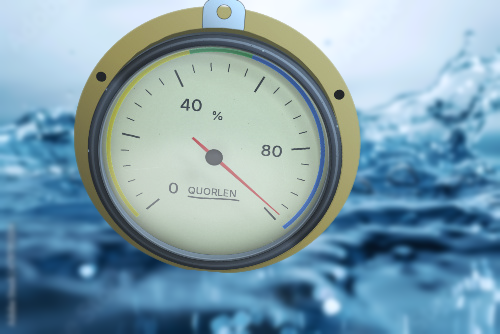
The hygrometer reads % 98
